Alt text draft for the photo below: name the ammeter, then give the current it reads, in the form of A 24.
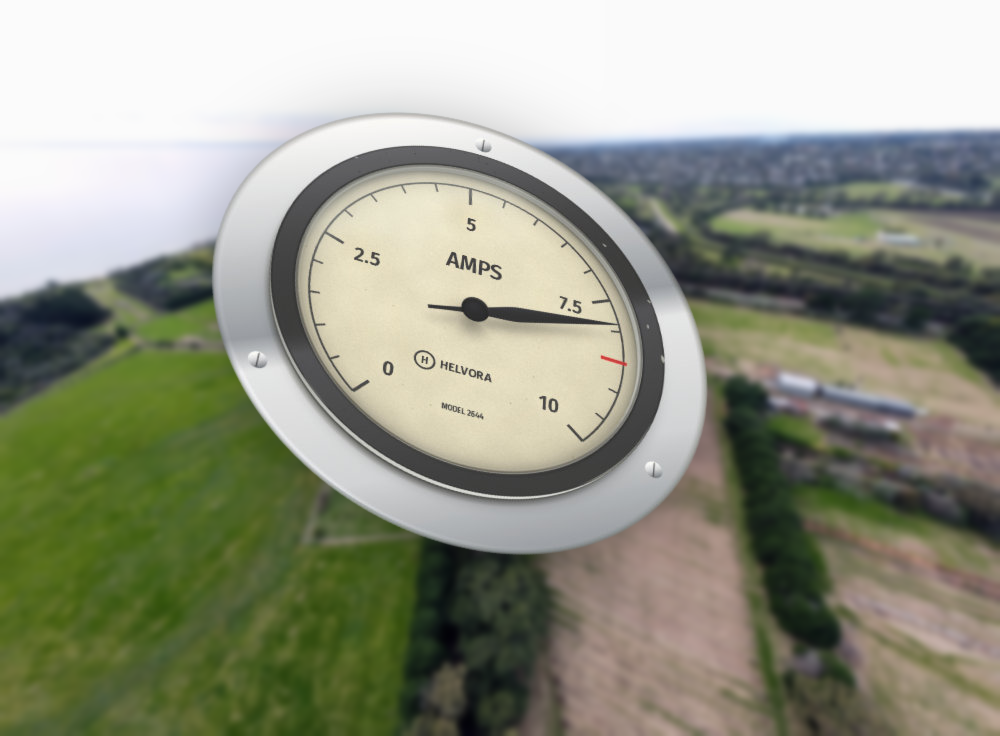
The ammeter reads A 8
